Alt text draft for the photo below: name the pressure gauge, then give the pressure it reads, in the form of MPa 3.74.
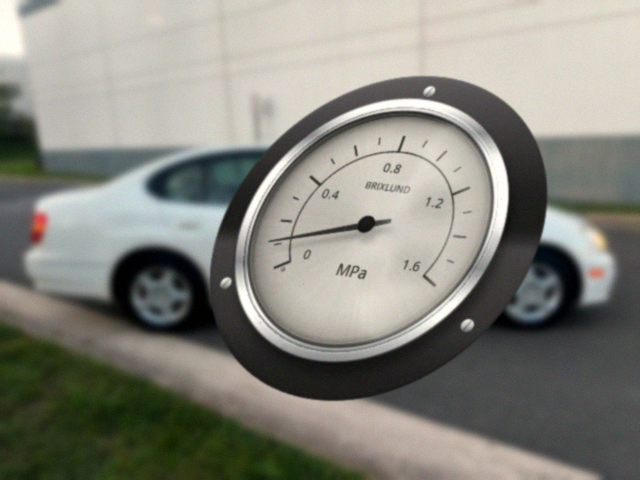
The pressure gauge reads MPa 0.1
